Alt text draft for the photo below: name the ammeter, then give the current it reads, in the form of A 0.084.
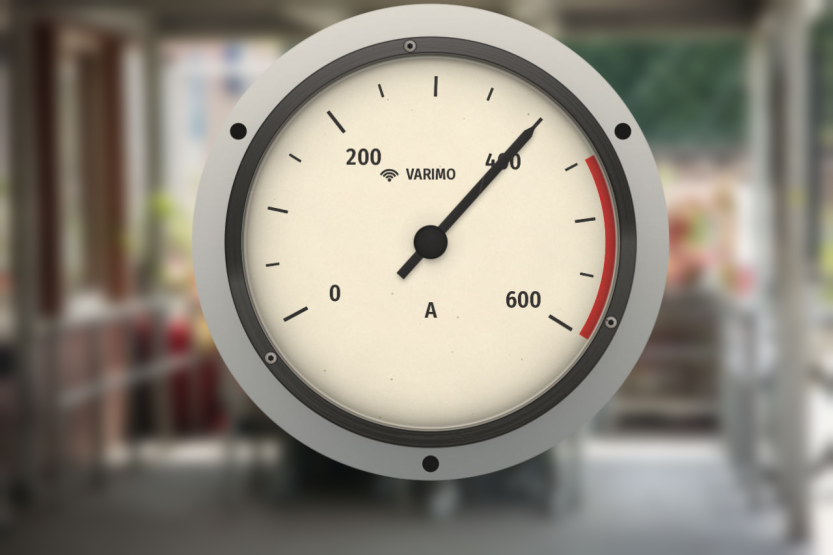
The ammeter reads A 400
